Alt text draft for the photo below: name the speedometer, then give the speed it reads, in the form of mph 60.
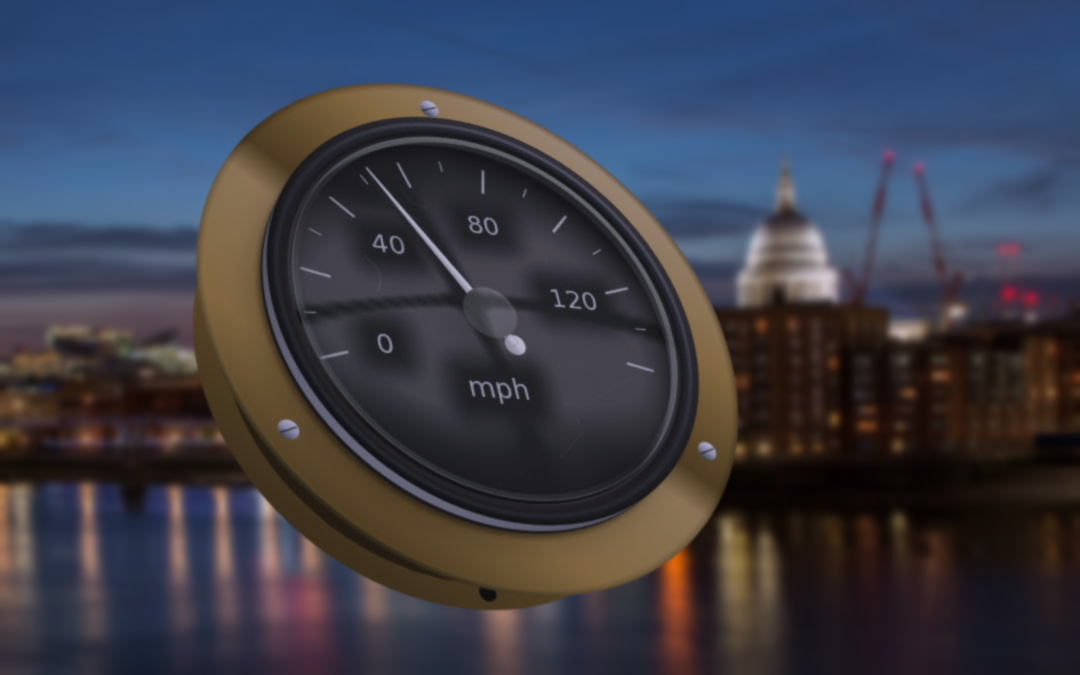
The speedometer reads mph 50
